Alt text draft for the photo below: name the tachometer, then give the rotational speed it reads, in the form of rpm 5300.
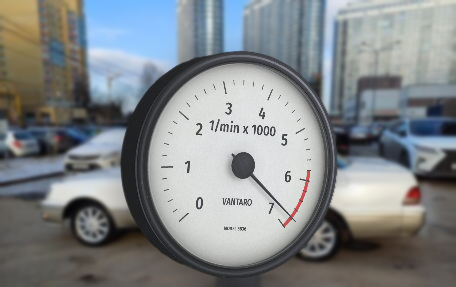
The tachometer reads rpm 6800
